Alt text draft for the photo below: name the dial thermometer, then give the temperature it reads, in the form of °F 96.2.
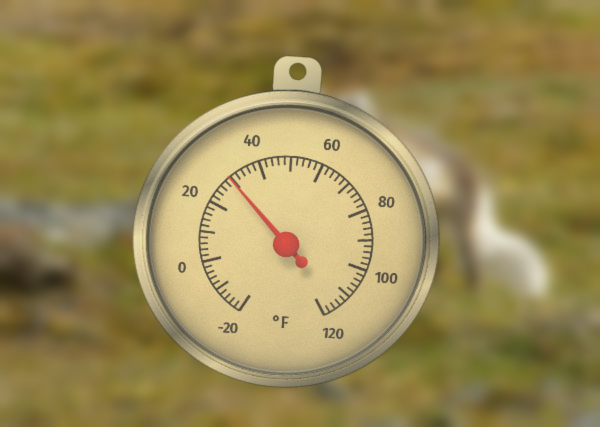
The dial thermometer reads °F 30
